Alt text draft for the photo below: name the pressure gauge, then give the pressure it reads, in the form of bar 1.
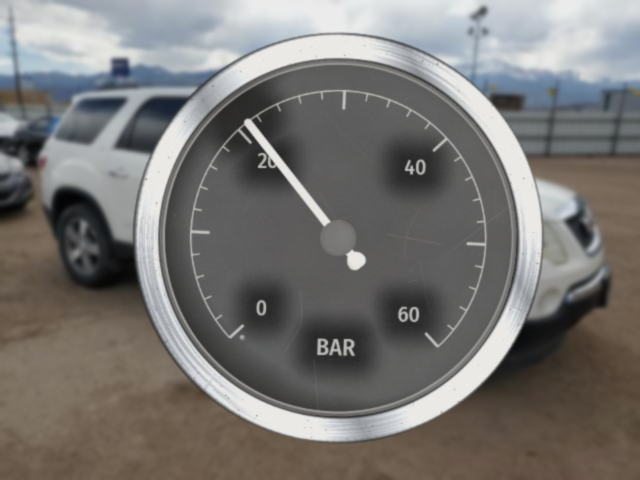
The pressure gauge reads bar 21
